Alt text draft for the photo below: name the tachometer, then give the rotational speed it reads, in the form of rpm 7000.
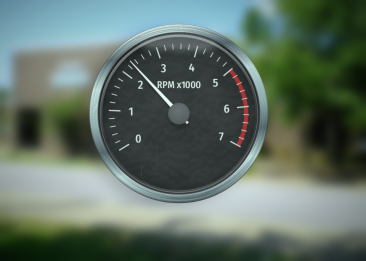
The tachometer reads rpm 2300
